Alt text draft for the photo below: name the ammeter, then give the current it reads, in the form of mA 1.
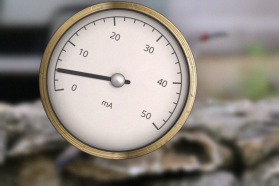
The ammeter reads mA 4
